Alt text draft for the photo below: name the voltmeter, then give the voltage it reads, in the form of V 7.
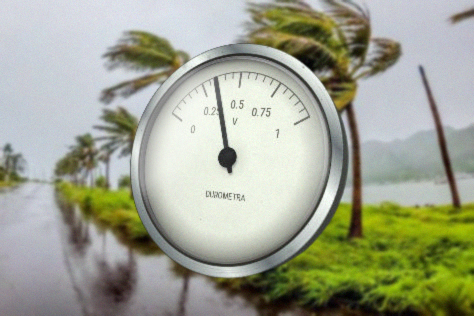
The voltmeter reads V 0.35
